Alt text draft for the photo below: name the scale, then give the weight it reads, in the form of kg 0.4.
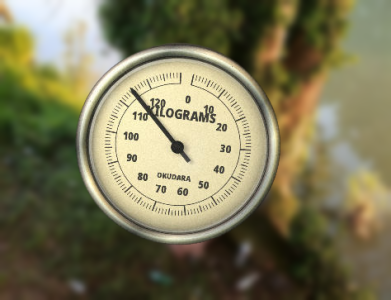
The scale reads kg 115
